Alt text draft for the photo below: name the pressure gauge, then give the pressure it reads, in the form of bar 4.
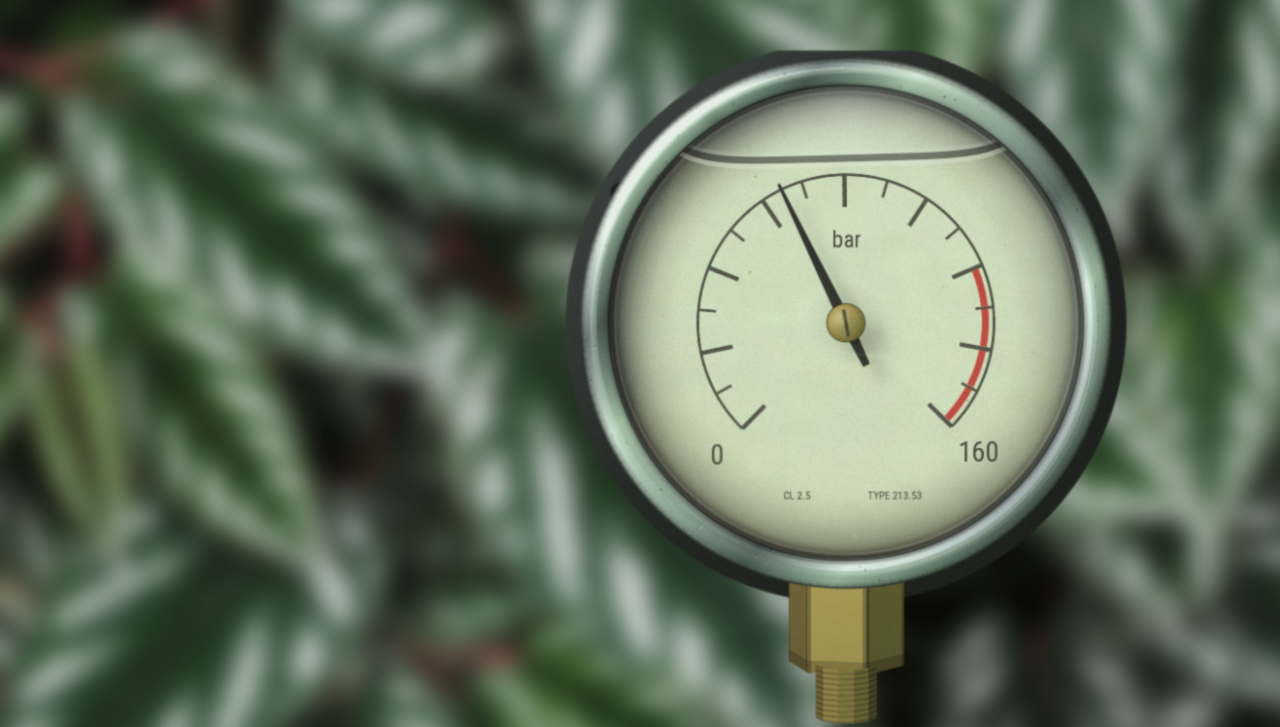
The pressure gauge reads bar 65
